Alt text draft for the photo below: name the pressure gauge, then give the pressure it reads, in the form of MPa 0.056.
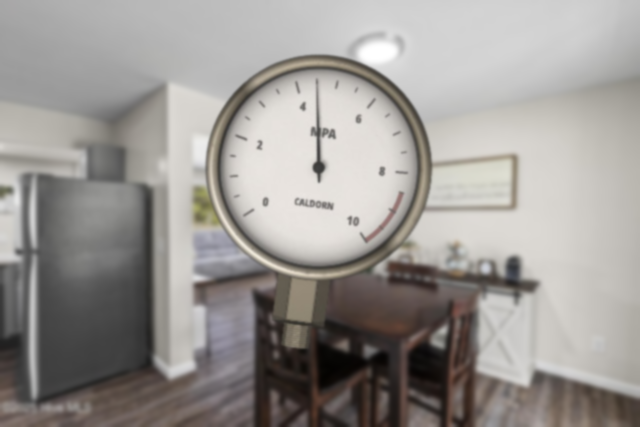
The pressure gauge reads MPa 4.5
